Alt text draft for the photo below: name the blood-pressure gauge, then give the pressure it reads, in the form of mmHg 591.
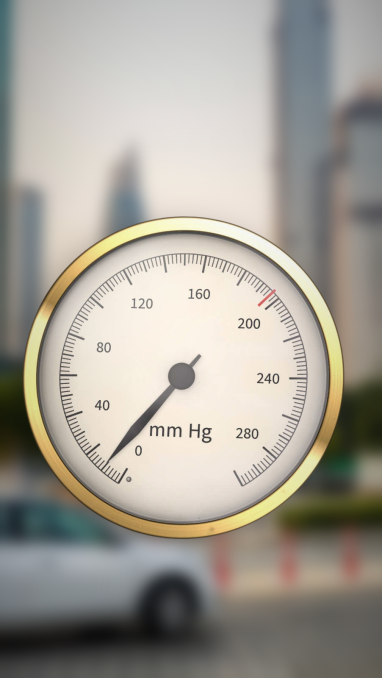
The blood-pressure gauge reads mmHg 10
